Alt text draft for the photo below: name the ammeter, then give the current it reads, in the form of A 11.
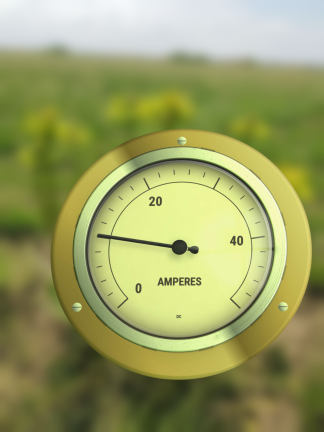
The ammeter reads A 10
